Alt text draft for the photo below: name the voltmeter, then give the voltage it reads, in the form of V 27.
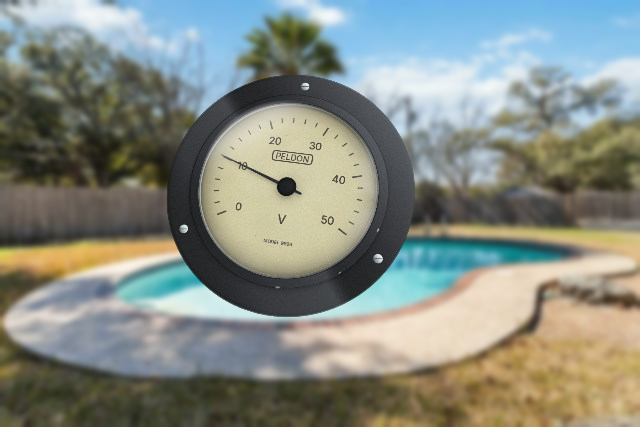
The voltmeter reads V 10
